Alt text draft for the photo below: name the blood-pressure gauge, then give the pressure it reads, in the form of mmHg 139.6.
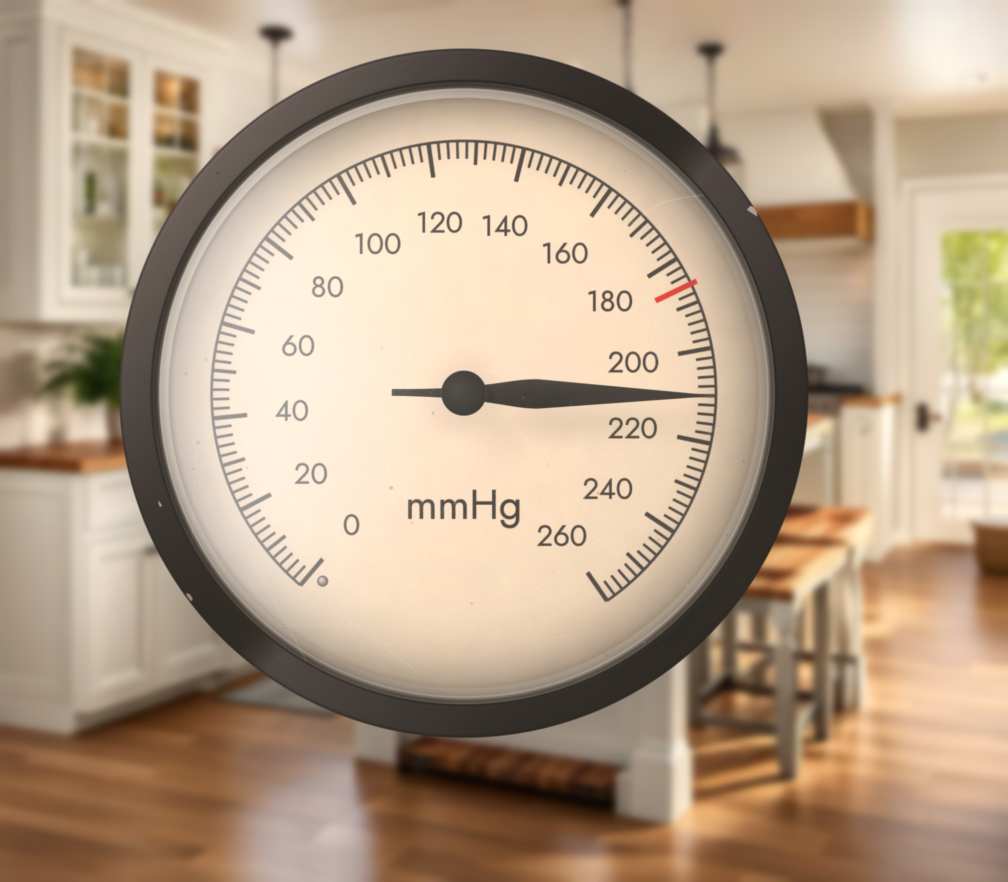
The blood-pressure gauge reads mmHg 210
